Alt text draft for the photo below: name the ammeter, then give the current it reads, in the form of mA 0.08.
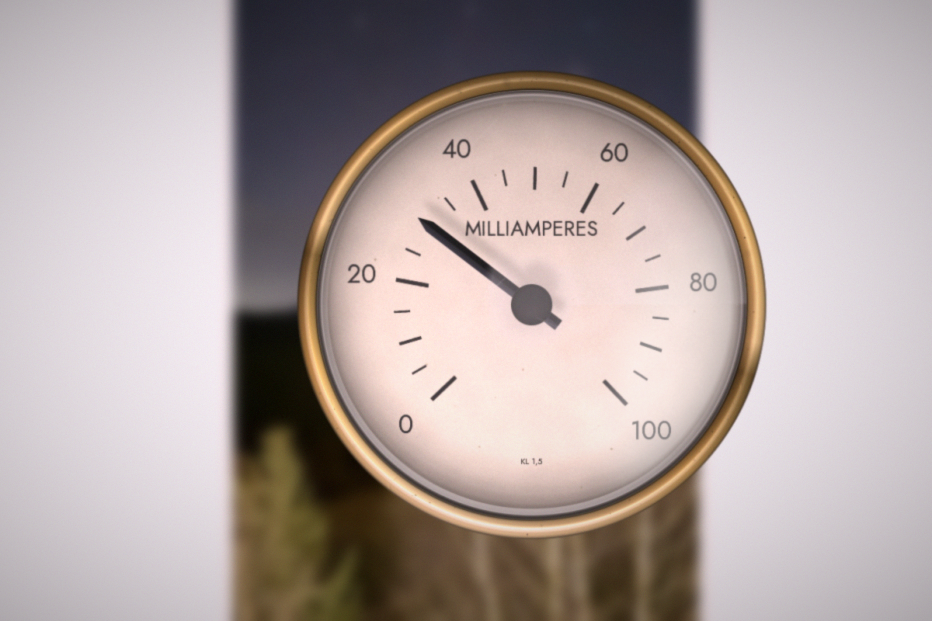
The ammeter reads mA 30
